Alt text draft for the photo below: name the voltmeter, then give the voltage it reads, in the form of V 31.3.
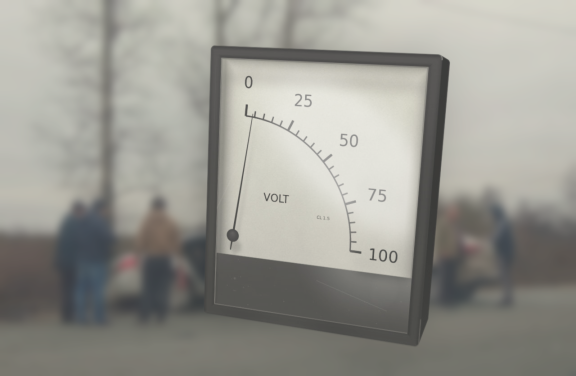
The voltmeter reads V 5
